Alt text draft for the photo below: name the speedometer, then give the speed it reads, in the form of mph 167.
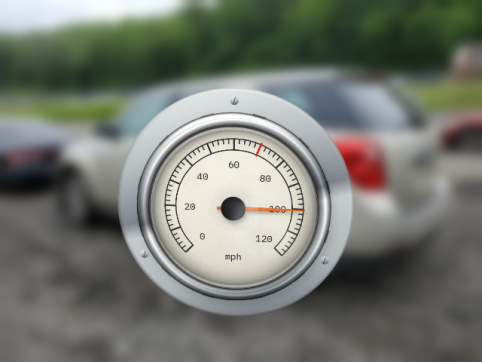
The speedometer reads mph 100
